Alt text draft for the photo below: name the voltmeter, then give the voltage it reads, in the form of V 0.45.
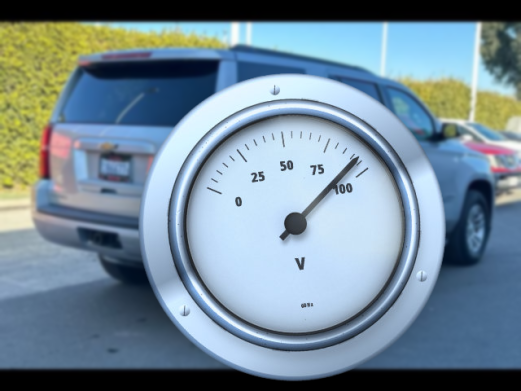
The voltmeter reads V 92.5
